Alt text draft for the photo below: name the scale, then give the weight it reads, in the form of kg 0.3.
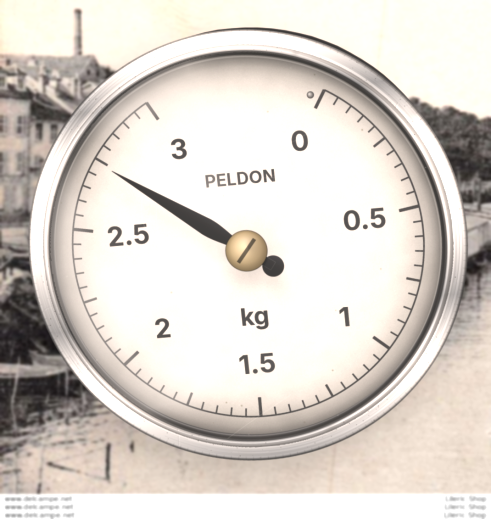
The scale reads kg 2.75
